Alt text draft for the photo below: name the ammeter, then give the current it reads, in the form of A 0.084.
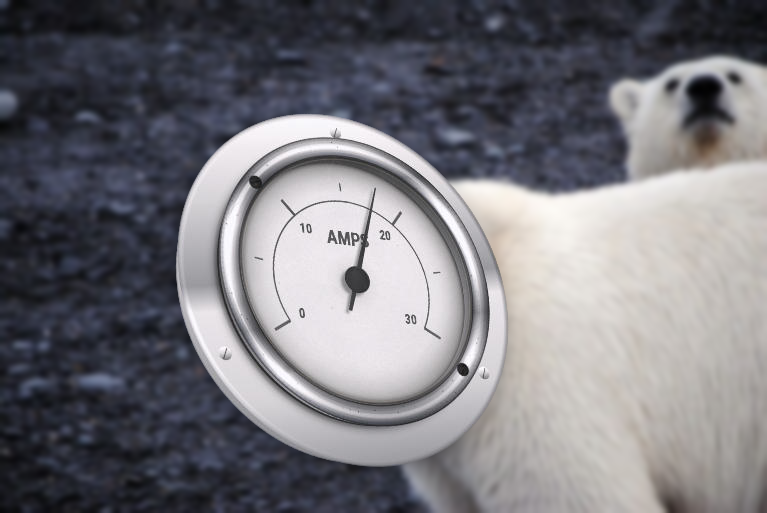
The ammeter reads A 17.5
